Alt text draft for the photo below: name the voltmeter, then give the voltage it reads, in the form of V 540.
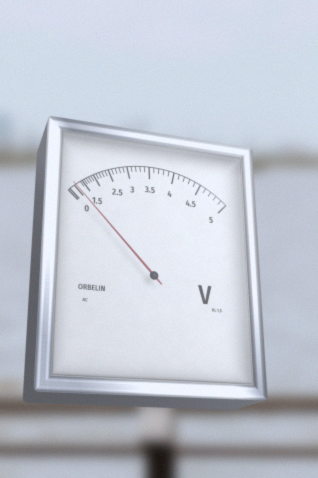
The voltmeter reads V 1
